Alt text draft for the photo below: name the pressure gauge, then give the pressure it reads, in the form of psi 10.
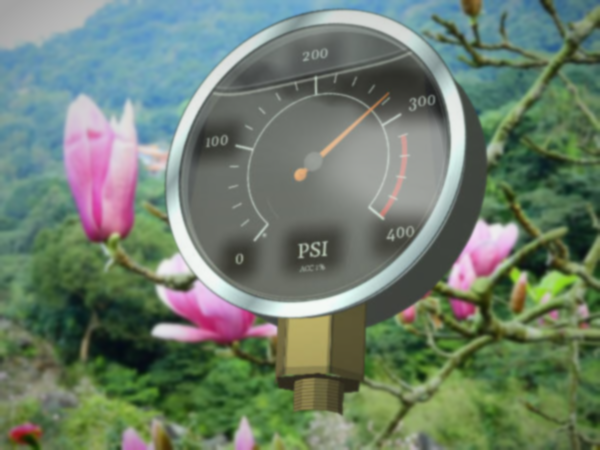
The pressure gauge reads psi 280
